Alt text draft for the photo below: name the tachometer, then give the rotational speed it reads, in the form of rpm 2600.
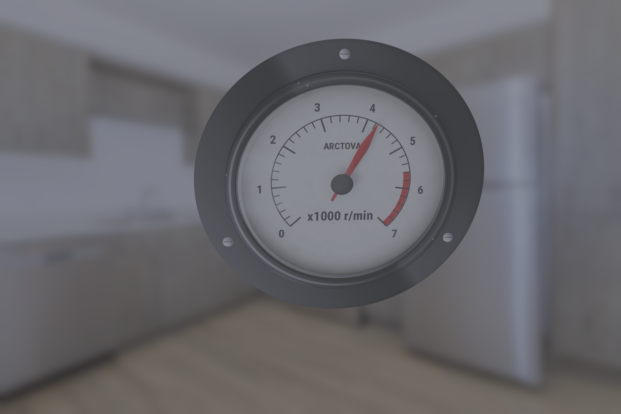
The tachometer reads rpm 4200
